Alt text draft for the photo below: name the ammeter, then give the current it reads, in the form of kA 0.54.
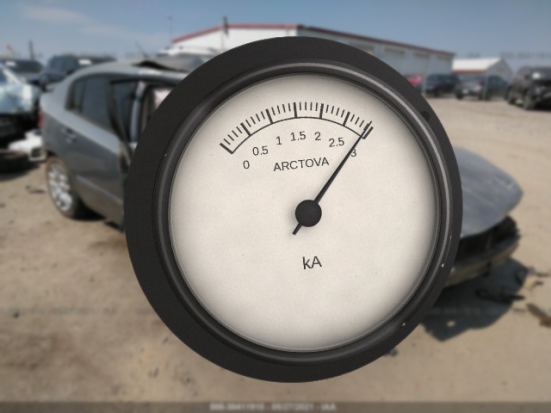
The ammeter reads kA 2.9
